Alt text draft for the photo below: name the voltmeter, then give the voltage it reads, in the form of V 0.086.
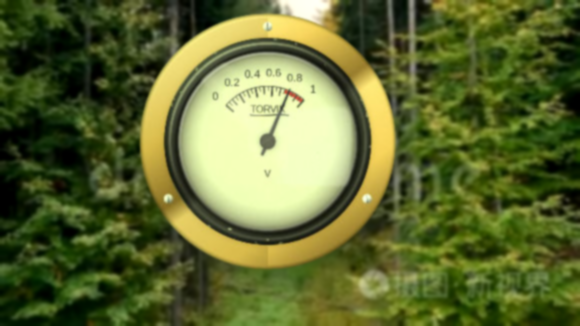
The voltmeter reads V 0.8
